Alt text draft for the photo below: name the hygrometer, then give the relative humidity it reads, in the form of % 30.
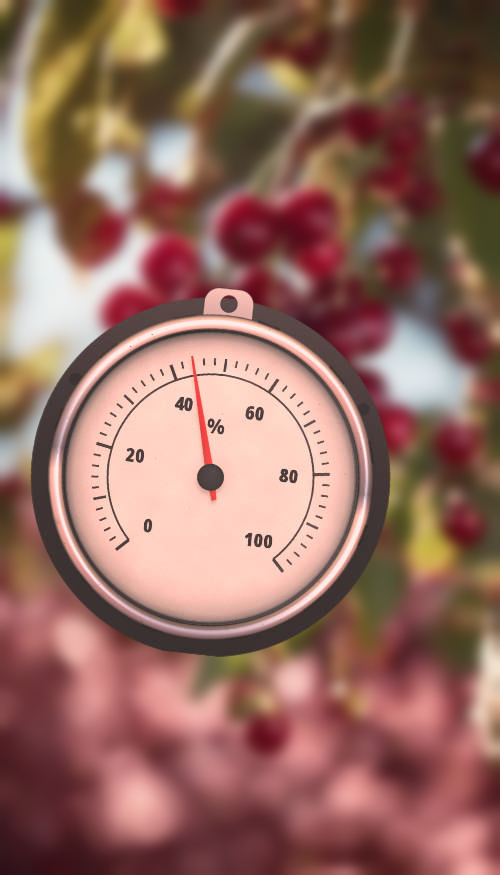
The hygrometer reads % 44
